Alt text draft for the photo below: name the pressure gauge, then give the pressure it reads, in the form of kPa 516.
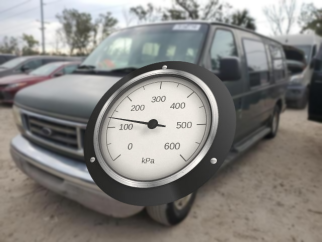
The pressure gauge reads kPa 125
